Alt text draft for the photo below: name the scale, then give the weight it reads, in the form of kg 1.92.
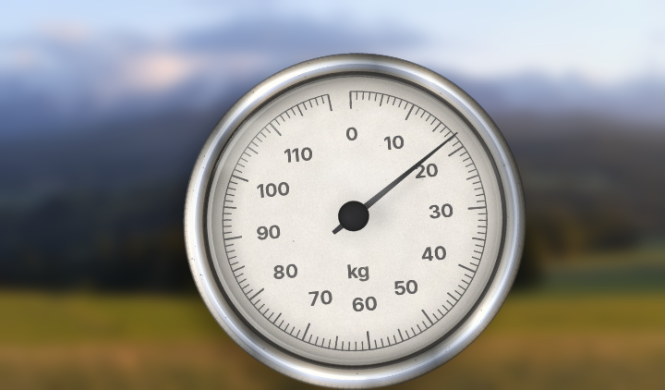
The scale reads kg 18
